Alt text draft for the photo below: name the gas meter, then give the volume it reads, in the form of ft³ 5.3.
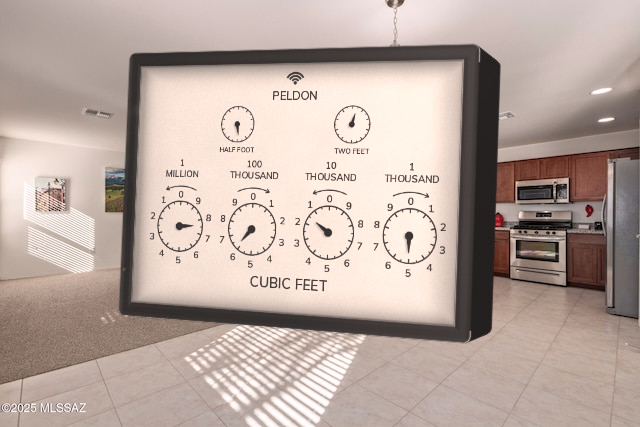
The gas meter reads ft³ 761500
